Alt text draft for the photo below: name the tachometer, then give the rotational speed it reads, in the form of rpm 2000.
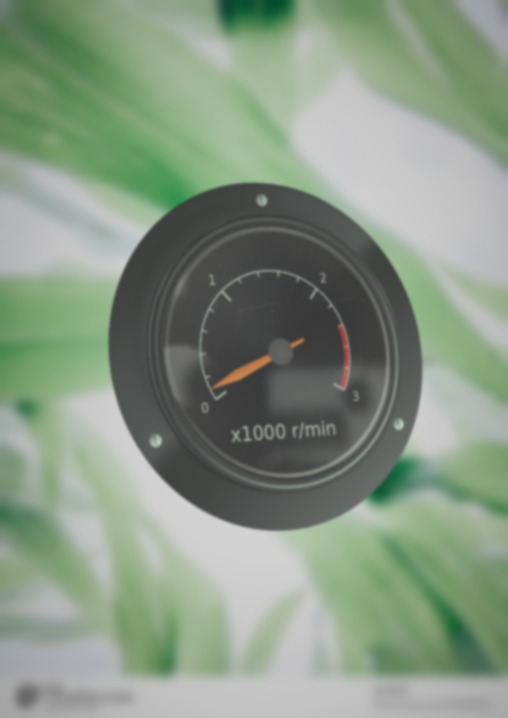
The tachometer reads rpm 100
